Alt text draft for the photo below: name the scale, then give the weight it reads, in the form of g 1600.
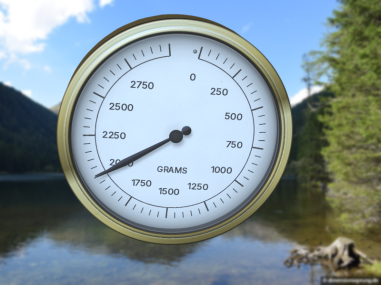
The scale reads g 2000
